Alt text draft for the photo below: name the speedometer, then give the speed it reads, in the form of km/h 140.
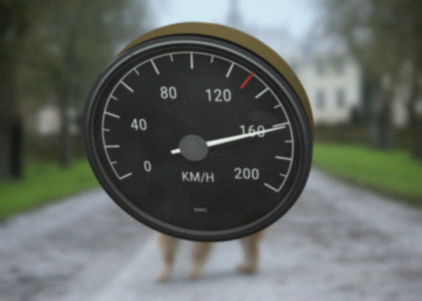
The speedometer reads km/h 160
